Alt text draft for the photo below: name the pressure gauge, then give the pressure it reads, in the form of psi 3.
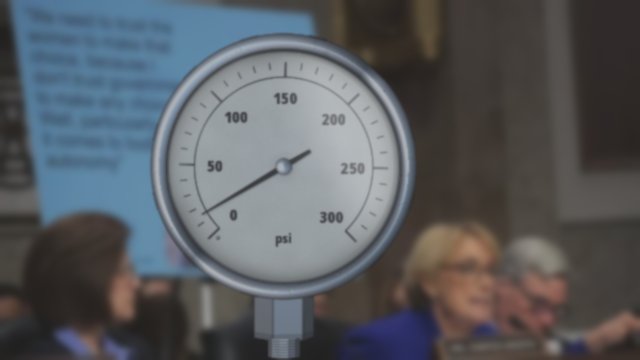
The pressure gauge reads psi 15
